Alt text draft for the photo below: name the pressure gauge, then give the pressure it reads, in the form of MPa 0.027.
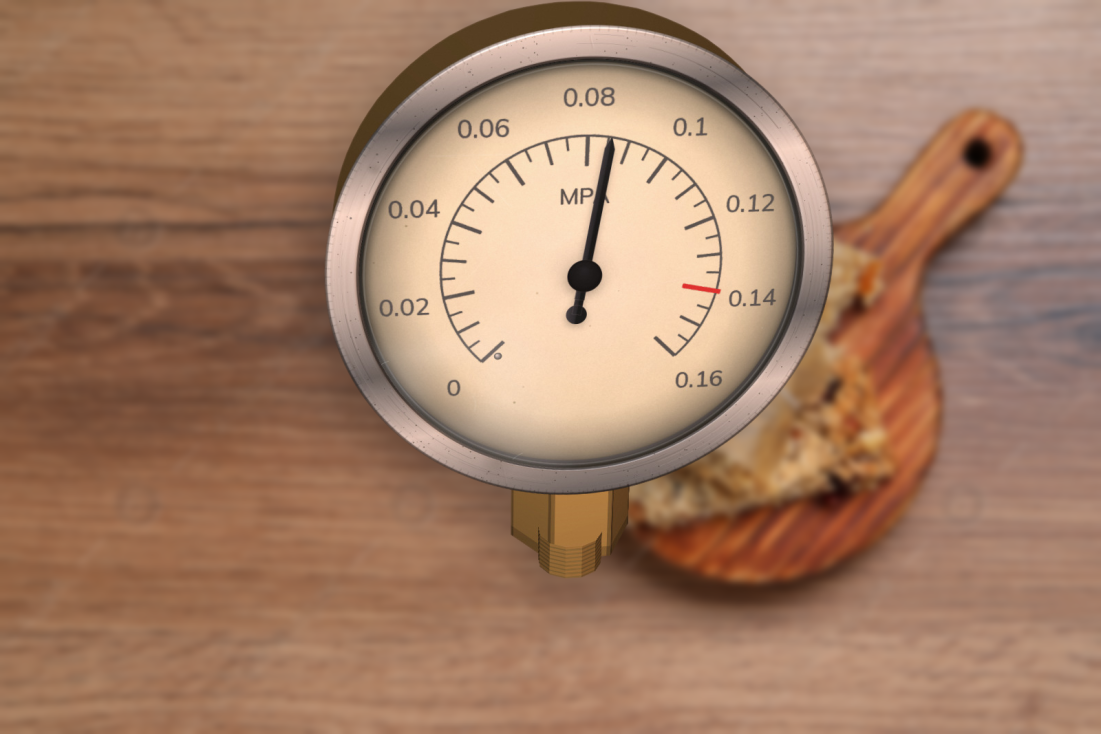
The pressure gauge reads MPa 0.085
